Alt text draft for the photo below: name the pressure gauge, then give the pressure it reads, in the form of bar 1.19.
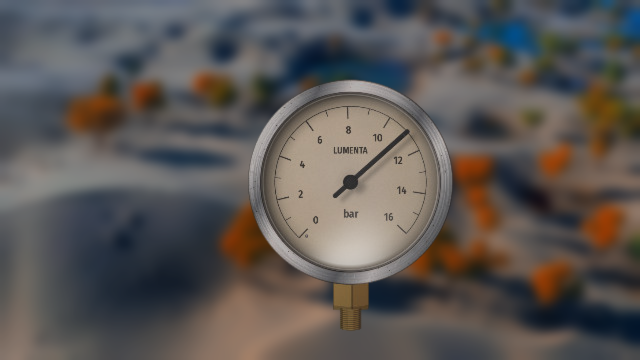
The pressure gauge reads bar 11
